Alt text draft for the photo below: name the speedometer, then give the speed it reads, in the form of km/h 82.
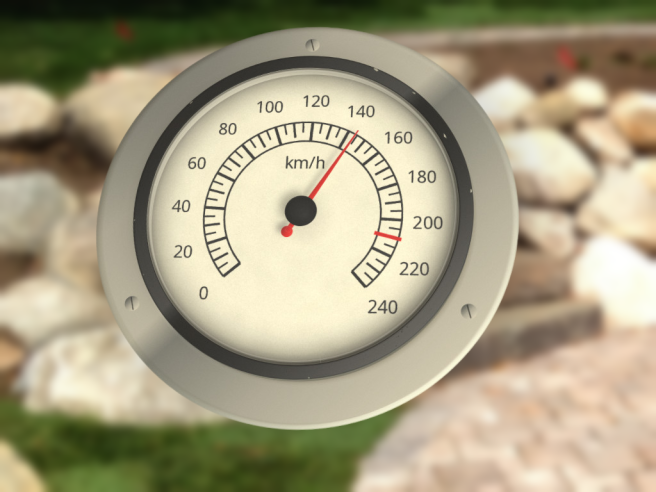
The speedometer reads km/h 145
